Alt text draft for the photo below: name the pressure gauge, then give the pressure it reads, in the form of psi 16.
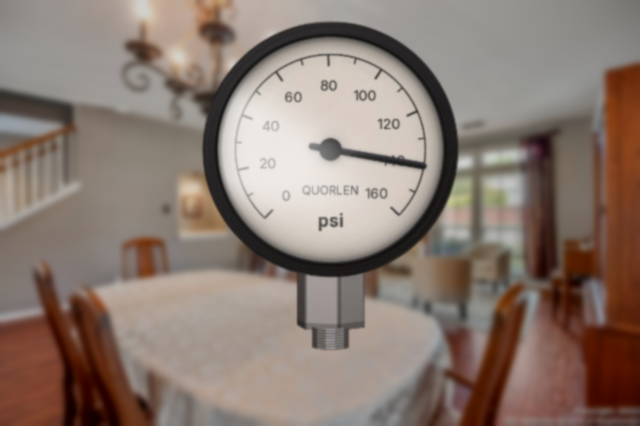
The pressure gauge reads psi 140
